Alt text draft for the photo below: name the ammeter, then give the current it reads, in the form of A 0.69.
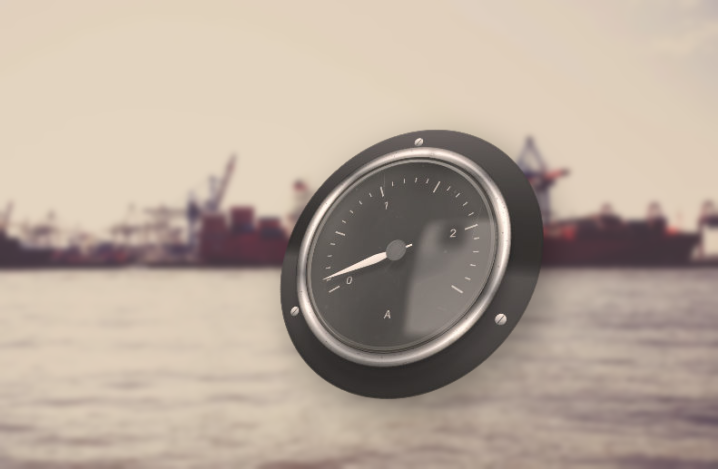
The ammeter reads A 0.1
